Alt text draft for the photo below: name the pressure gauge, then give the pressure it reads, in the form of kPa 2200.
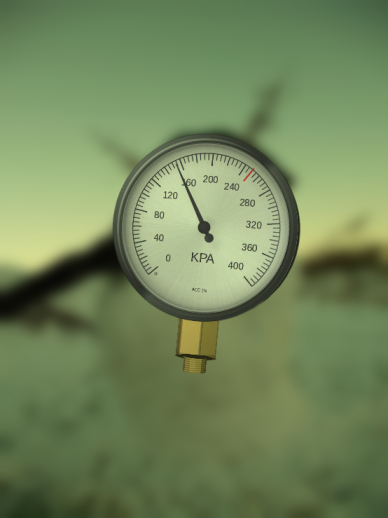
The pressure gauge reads kPa 155
